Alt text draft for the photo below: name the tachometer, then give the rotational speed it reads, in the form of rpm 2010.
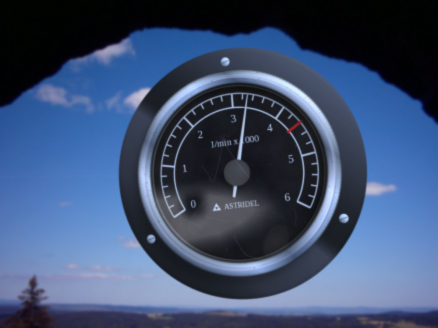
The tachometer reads rpm 3300
